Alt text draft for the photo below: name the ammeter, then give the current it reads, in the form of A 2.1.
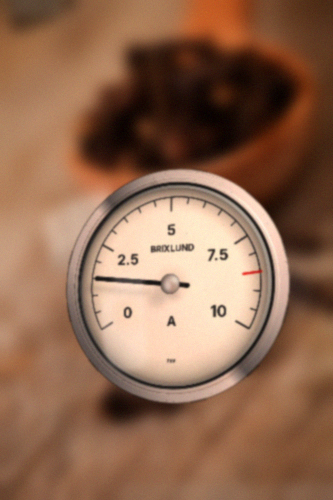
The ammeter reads A 1.5
